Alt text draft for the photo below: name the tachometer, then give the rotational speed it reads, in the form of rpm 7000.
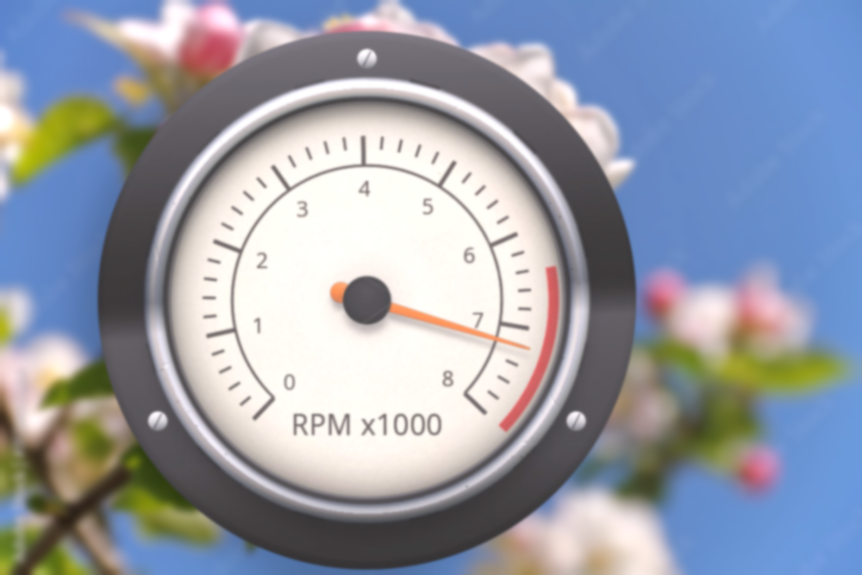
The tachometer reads rpm 7200
